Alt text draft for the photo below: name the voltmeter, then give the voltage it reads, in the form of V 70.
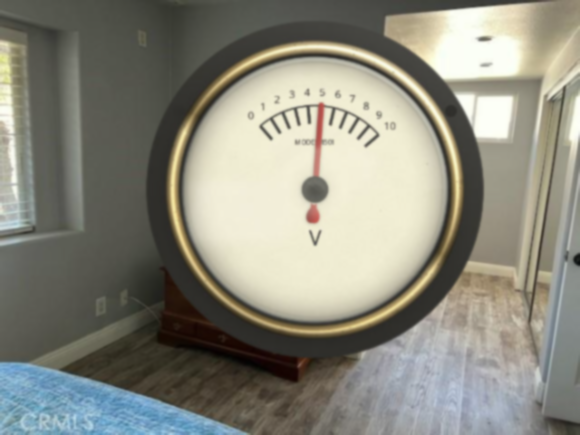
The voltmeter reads V 5
